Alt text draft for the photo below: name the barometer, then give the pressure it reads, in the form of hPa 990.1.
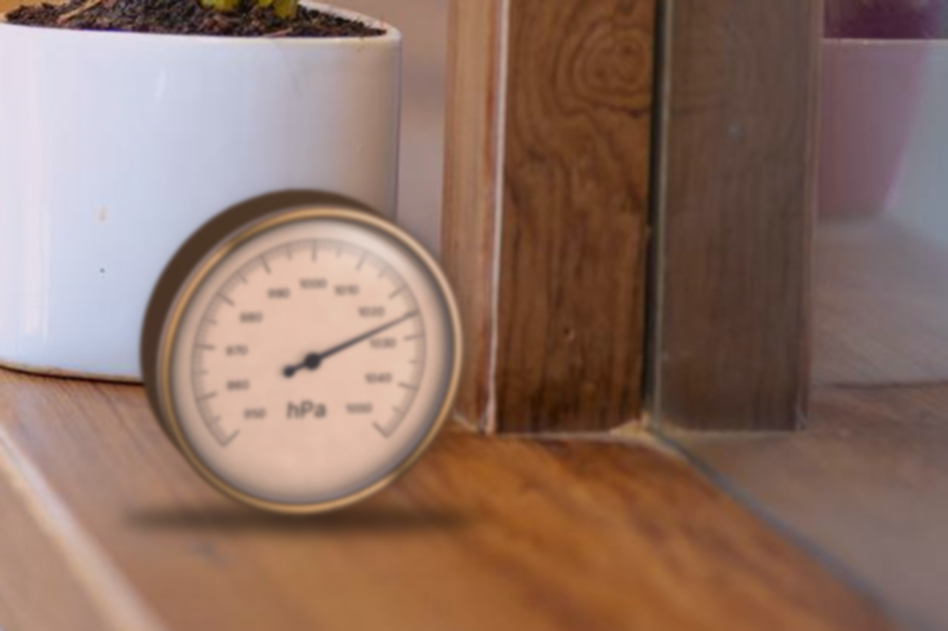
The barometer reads hPa 1025
